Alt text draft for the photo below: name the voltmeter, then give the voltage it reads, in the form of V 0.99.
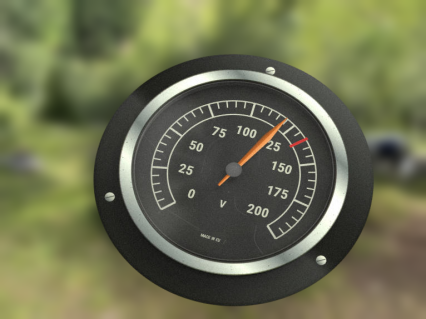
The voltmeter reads V 120
